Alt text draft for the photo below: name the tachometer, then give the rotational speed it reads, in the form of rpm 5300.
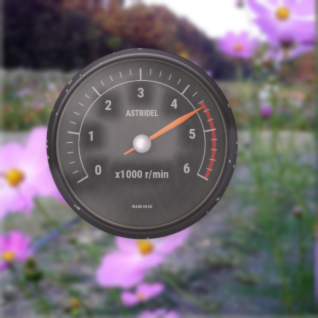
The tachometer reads rpm 4500
